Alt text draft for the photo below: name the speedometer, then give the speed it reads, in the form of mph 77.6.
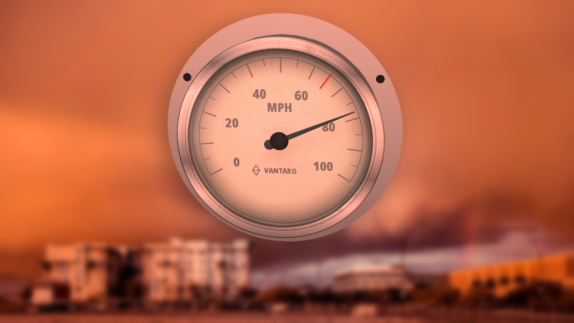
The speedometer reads mph 77.5
